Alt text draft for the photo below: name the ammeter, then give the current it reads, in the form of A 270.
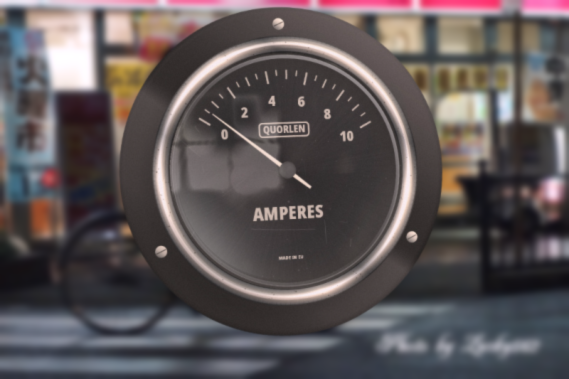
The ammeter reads A 0.5
